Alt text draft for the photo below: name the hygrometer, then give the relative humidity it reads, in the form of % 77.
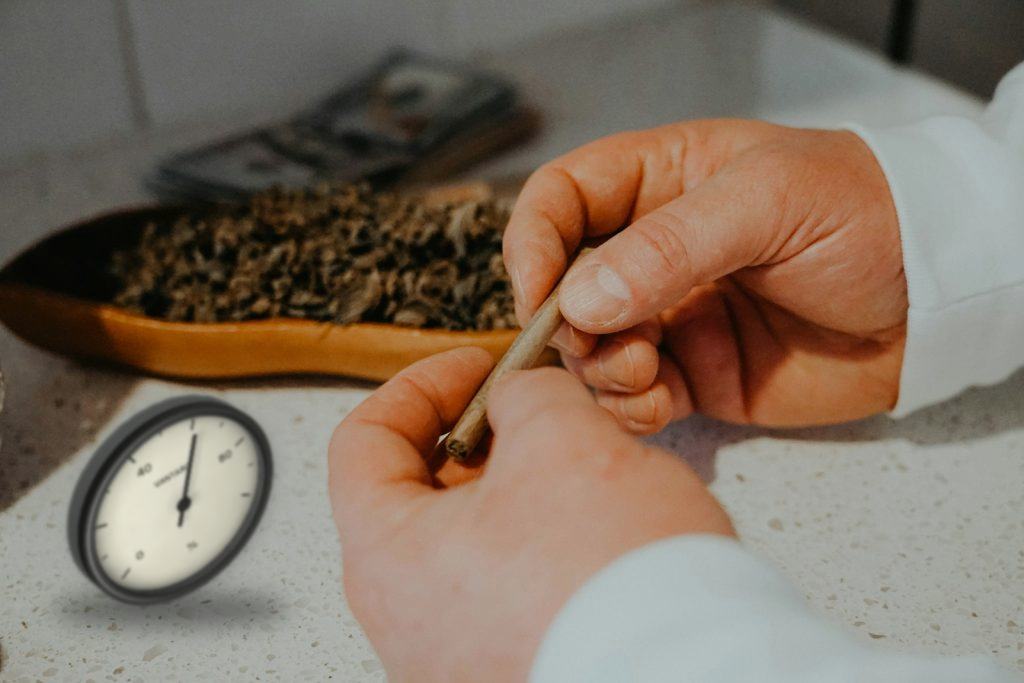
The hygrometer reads % 60
